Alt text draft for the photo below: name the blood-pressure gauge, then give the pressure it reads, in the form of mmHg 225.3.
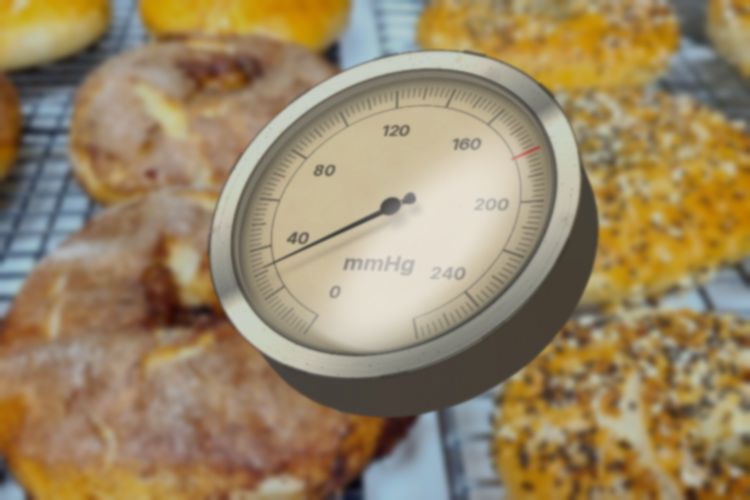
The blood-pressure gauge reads mmHg 30
